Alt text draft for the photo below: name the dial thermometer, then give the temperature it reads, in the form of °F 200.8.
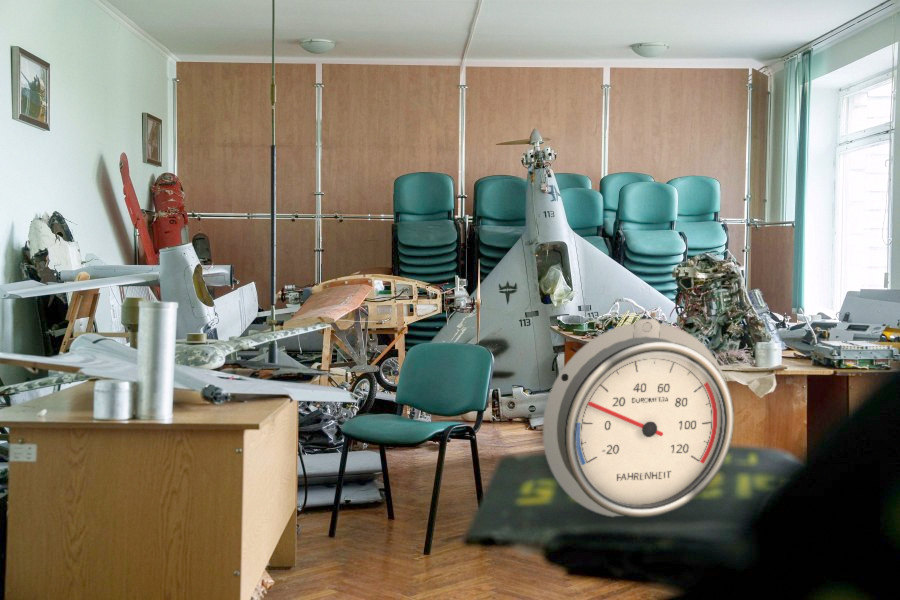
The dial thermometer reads °F 10
